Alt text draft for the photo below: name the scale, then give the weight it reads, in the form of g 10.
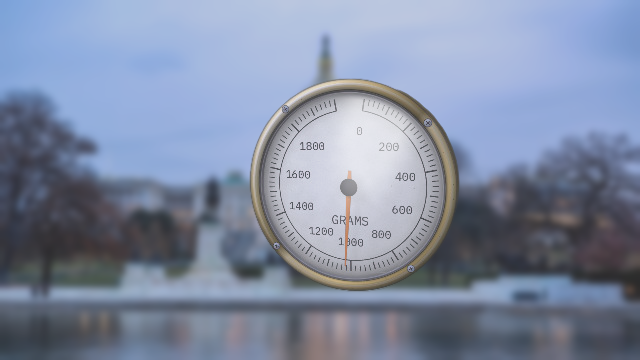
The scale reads g 1020
